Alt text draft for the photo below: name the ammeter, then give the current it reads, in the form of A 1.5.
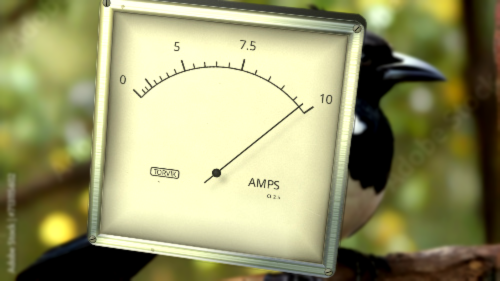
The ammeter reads A 9.75
